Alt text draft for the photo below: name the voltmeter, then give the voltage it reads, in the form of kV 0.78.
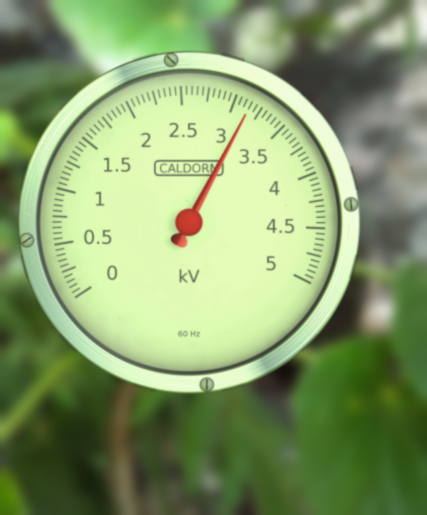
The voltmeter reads kV 3.15
